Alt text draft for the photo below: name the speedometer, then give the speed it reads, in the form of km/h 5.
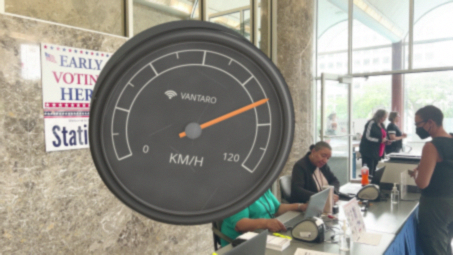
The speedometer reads km/h 90
